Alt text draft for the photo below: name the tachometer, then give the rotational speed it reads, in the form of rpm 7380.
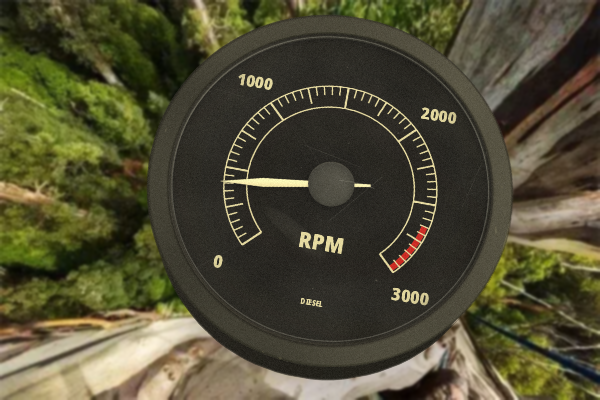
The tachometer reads rpm 400
